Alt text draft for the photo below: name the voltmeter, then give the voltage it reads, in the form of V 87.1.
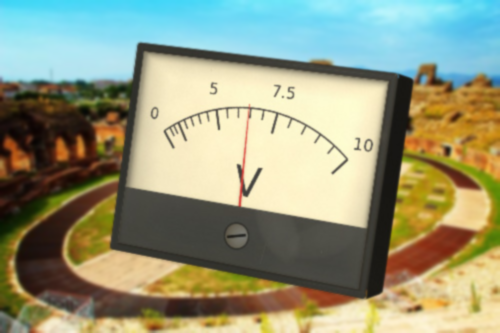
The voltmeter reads V 6.5
